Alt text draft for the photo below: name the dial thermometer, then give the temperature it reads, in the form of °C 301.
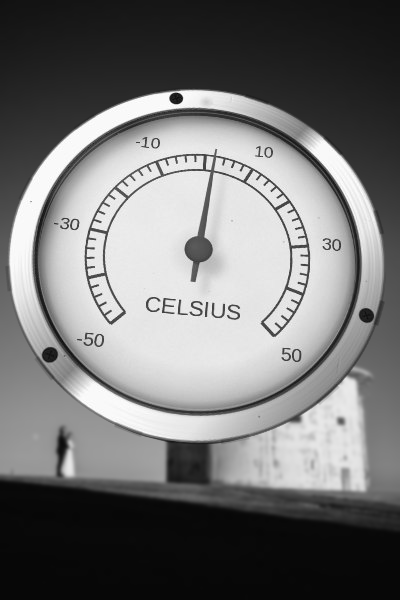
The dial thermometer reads °C 2
